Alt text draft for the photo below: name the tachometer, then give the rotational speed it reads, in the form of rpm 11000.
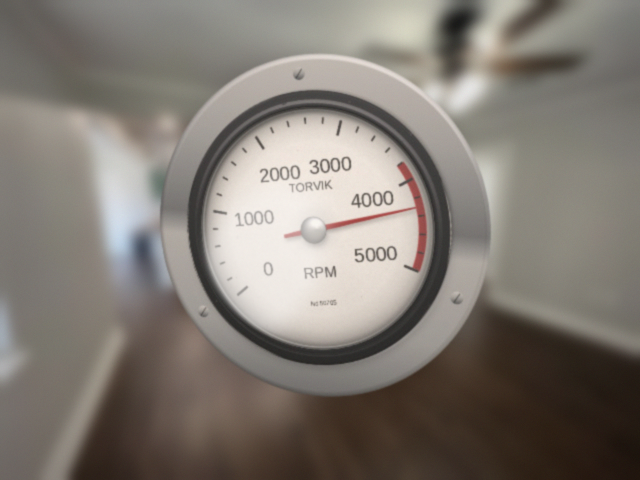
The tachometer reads rpm 4300
